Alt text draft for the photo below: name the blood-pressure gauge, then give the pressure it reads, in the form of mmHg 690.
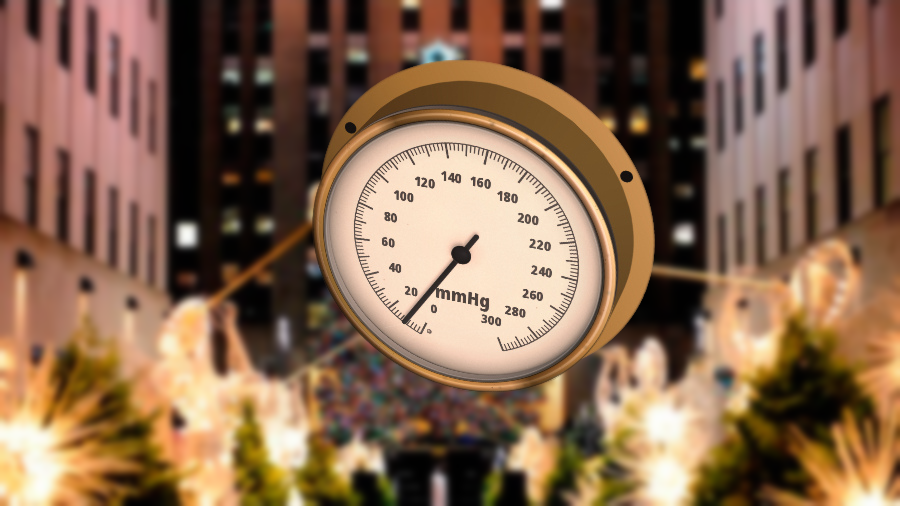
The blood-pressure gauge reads mmHg 10
